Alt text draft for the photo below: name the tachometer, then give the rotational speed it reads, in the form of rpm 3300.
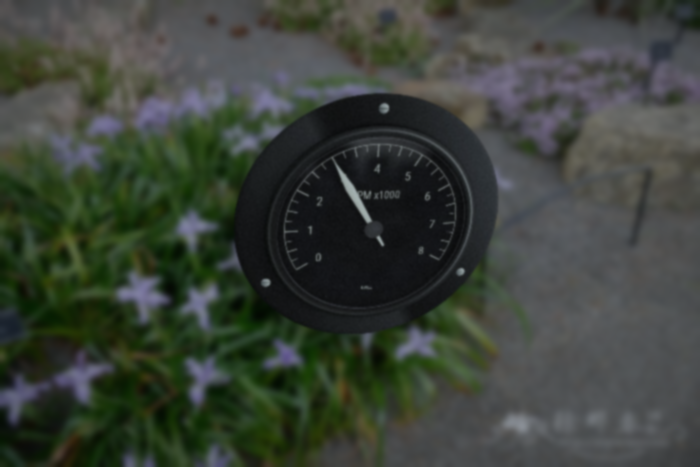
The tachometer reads rpm 3000
